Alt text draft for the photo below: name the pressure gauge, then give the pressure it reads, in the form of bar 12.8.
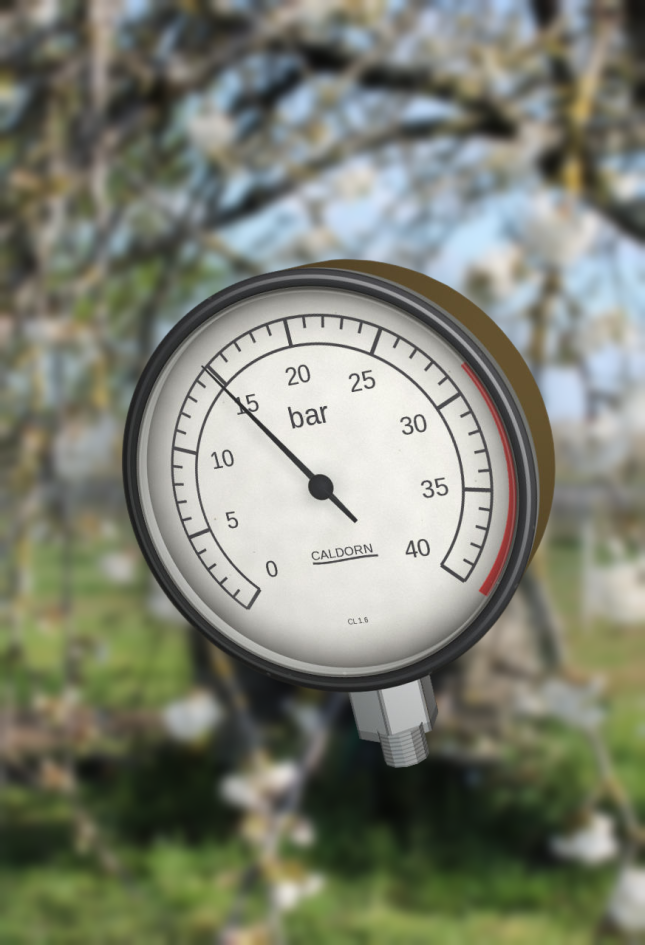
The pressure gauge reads bar 15
